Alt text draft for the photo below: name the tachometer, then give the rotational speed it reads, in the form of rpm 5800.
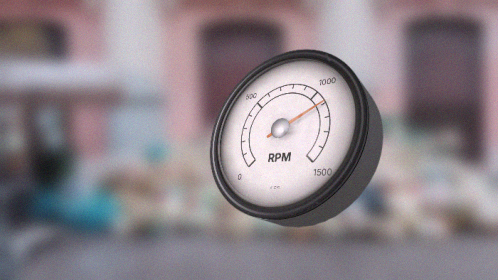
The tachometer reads rpm 1100
